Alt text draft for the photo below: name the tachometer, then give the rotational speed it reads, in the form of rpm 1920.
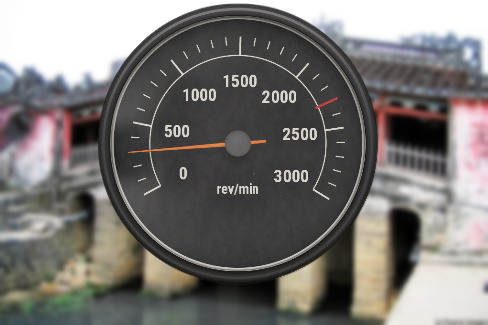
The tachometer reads rpm 300
